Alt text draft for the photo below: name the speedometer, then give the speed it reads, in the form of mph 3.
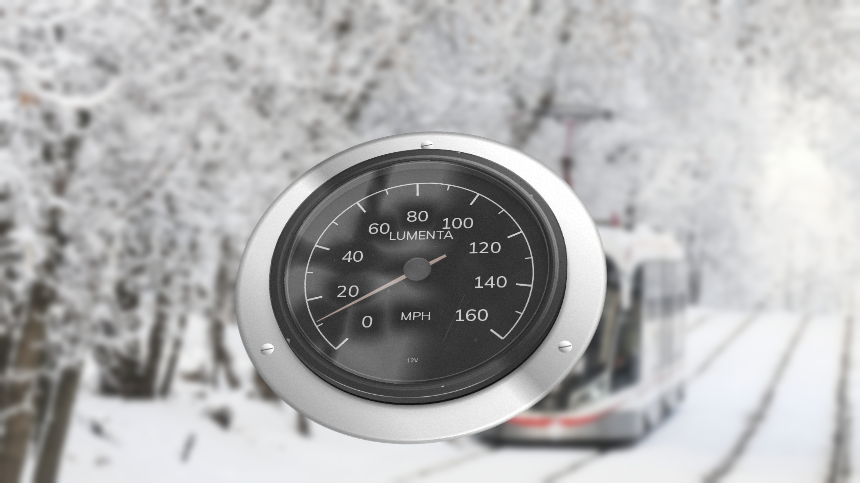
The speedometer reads mph 10
